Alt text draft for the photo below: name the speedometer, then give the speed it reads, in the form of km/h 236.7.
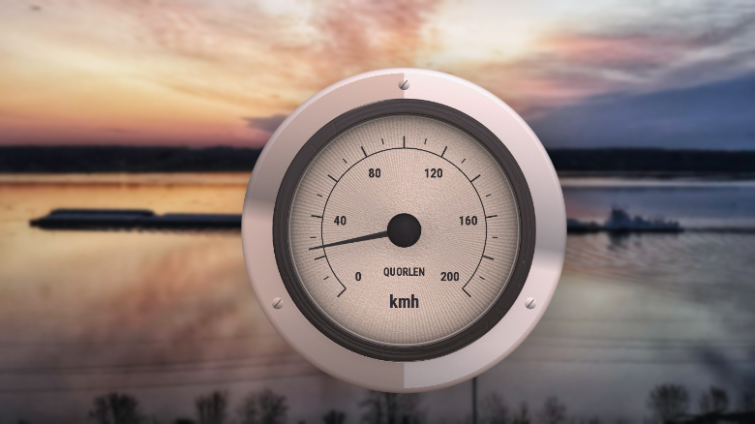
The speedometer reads km/h 25
